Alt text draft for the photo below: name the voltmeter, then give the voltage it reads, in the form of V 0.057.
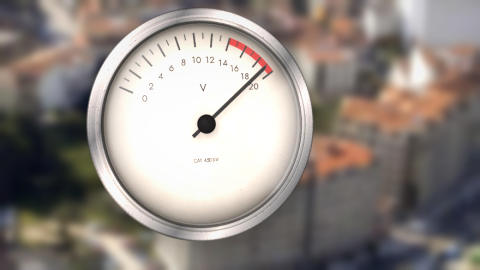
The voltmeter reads V 19
